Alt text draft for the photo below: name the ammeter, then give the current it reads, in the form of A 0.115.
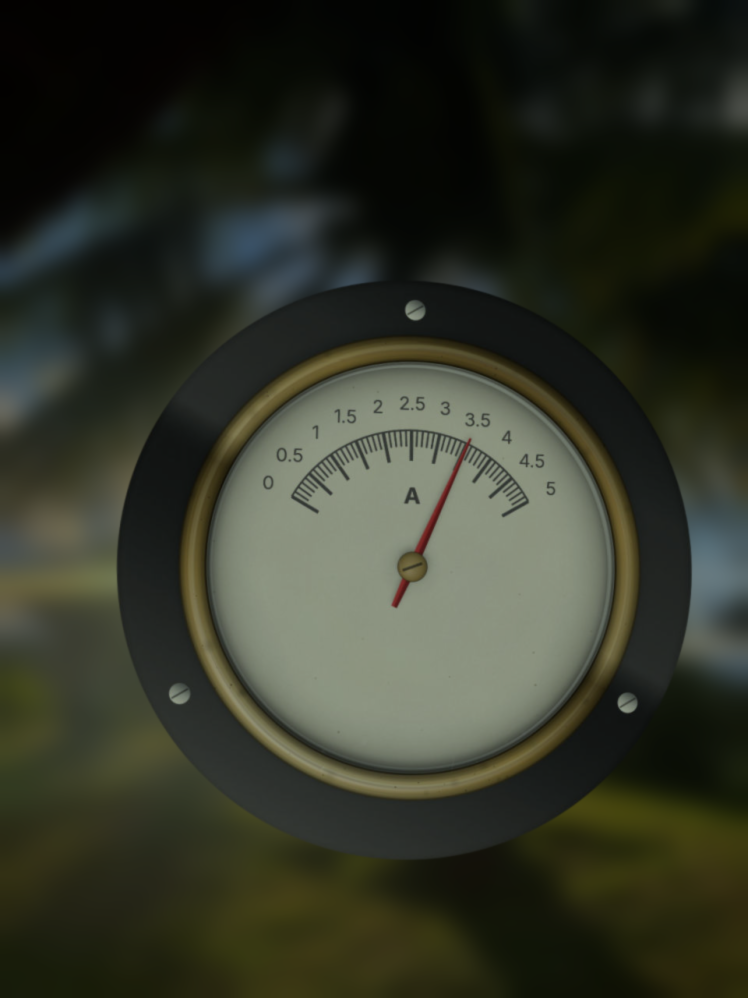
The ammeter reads A 3.5
